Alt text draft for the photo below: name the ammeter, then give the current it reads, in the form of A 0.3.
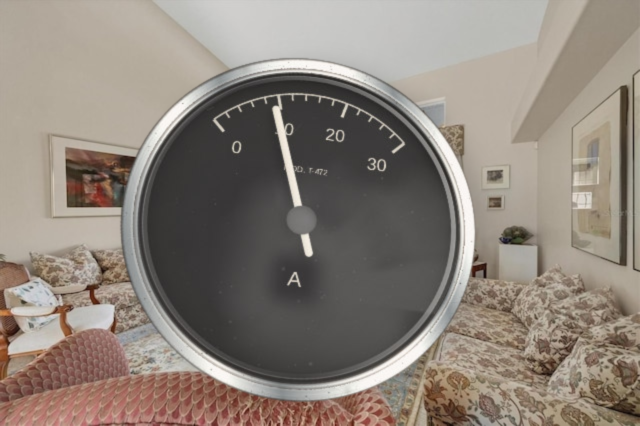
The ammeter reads A 9
